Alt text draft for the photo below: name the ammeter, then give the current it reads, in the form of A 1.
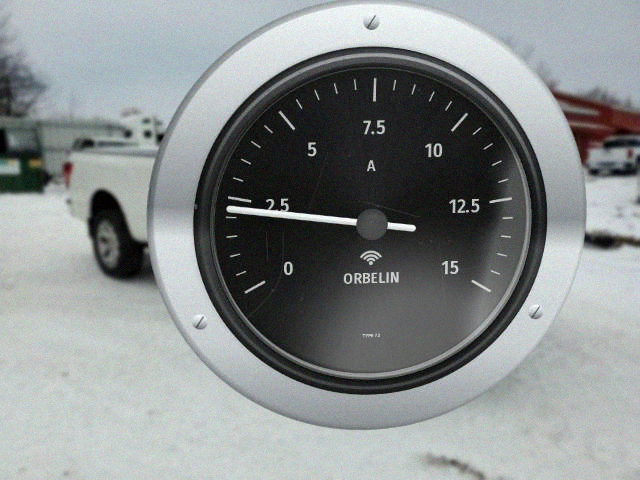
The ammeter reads A 2.25
